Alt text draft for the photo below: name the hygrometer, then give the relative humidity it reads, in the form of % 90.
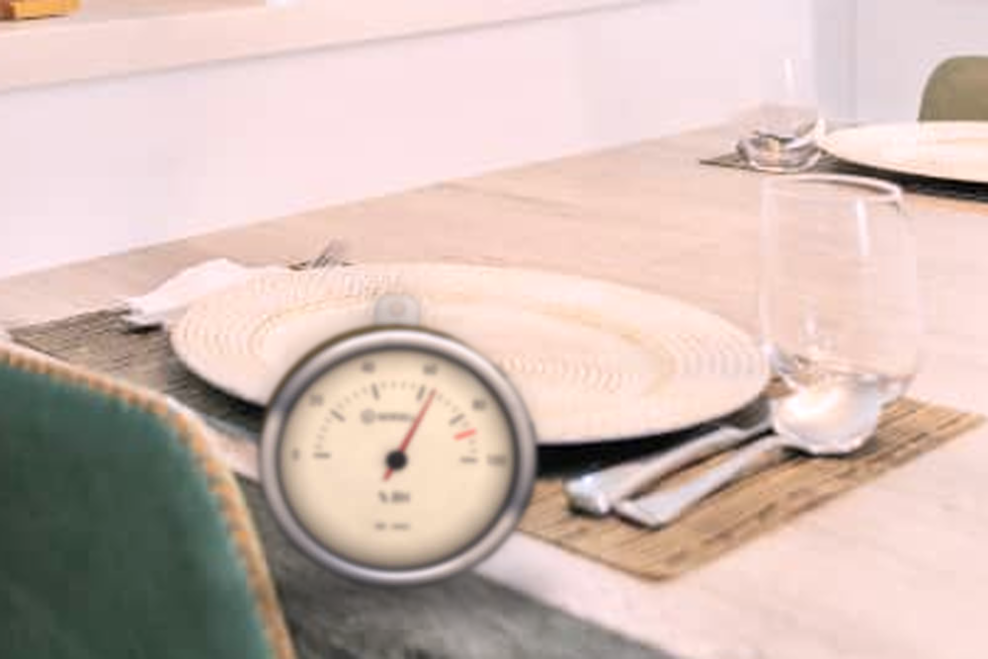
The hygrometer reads % 64
